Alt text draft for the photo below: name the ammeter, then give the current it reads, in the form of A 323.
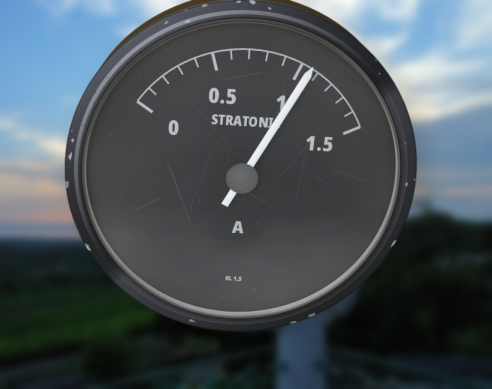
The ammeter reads A 1.05
